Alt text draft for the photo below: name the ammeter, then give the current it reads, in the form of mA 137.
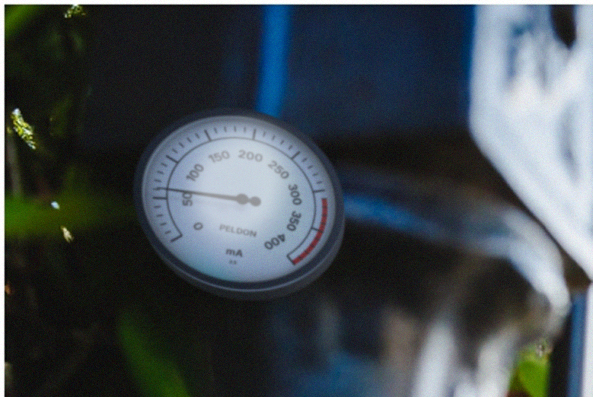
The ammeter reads mA 60
